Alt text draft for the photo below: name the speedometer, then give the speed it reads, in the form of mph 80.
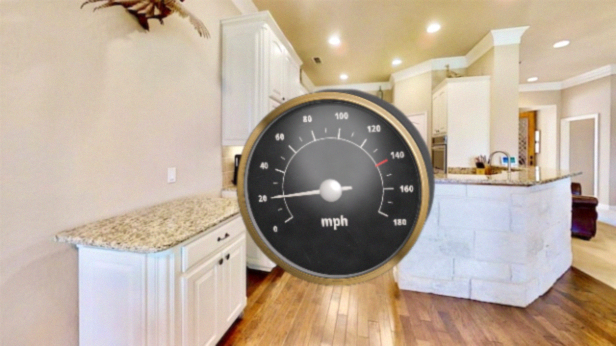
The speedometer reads mph 20
